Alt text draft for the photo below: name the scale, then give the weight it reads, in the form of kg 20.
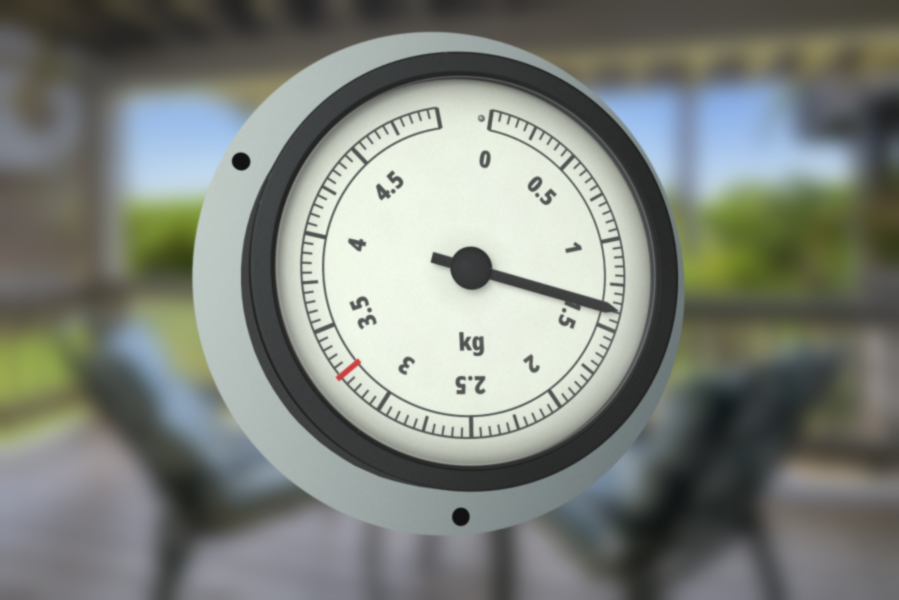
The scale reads kg 1.4
